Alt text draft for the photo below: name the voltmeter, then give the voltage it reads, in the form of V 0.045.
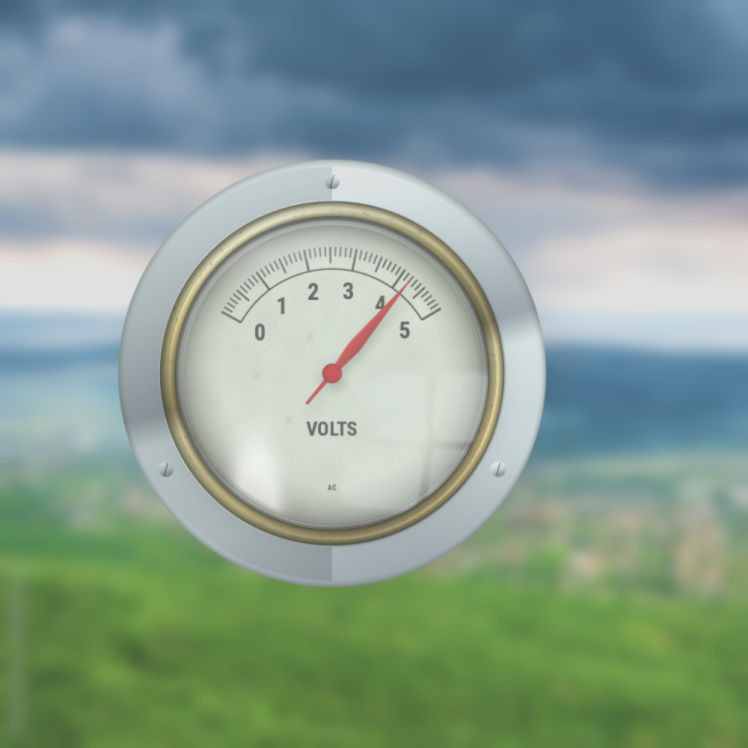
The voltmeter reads V 4.2
